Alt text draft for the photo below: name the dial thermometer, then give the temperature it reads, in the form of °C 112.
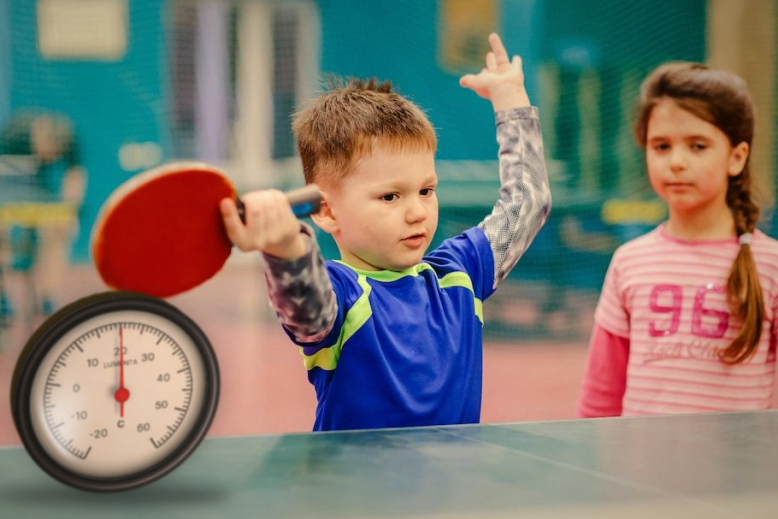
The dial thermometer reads °C 20
